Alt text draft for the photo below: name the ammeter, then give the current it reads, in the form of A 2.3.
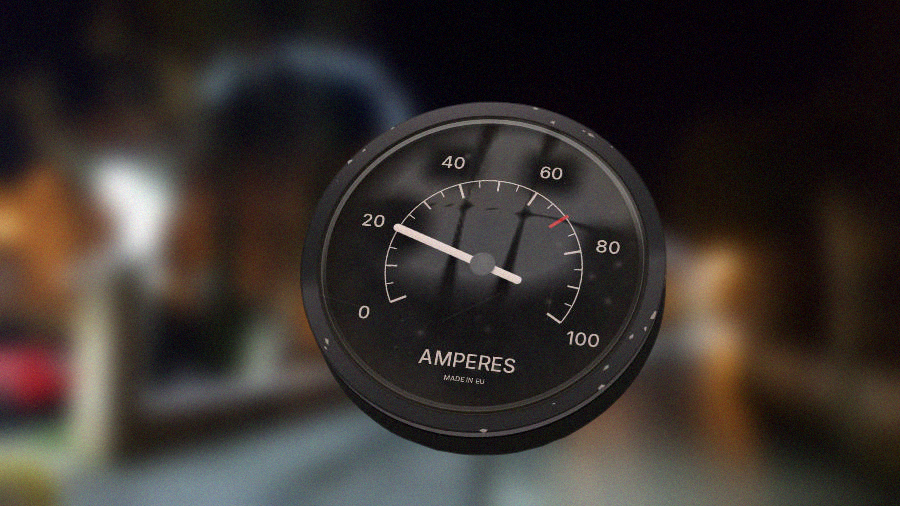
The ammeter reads A 20
